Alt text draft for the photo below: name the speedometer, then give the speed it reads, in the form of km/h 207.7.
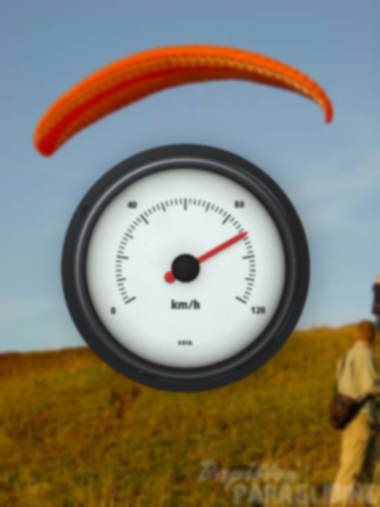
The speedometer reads km/h 90
